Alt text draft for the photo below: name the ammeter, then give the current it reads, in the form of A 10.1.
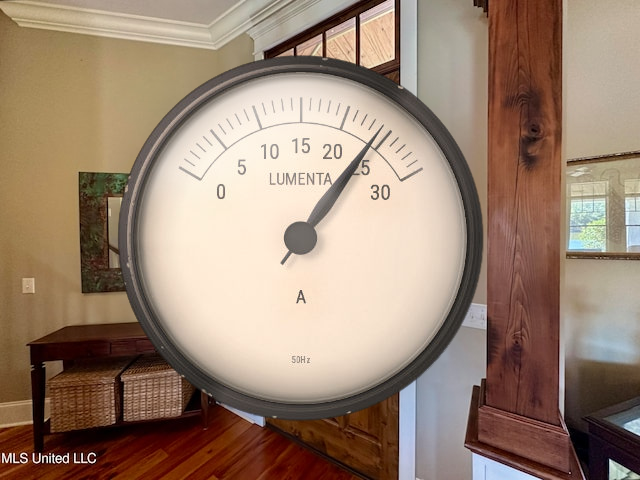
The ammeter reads A 24
